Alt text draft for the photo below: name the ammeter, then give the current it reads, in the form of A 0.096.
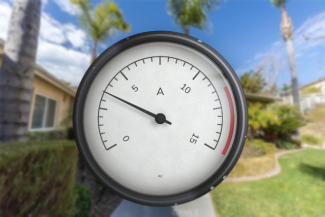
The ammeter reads A 3.5
